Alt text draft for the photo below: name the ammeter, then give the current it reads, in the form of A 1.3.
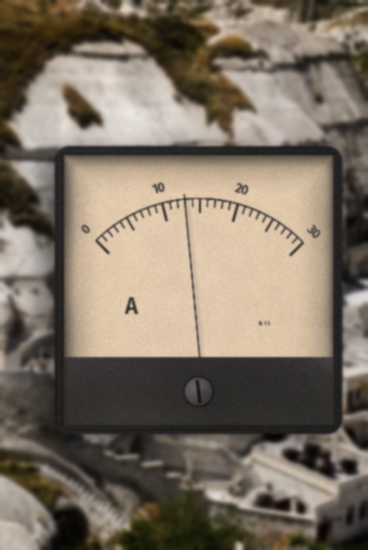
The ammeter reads A 13
